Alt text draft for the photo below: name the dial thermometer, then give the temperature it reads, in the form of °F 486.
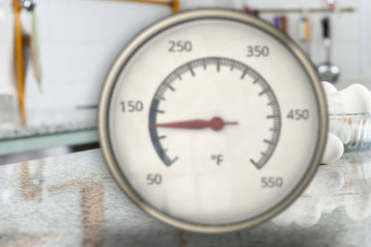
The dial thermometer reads °F 125
